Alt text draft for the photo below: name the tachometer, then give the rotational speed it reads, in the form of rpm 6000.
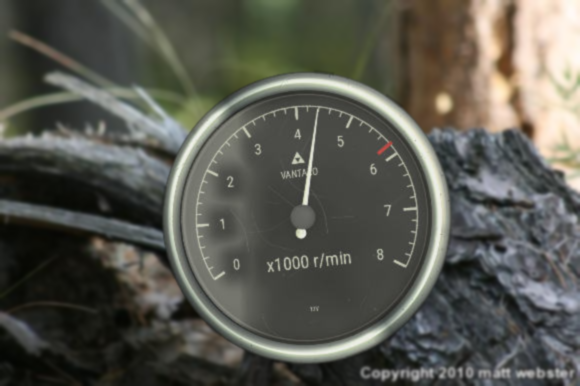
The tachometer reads rpm 4400
